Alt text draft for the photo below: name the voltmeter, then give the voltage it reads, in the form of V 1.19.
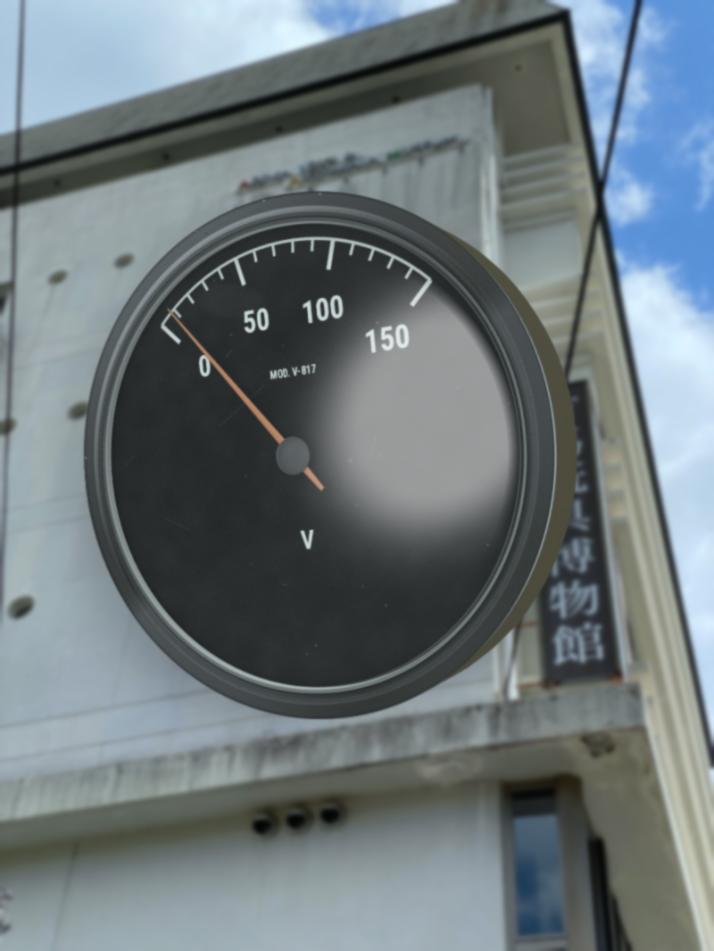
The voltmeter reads V 10
